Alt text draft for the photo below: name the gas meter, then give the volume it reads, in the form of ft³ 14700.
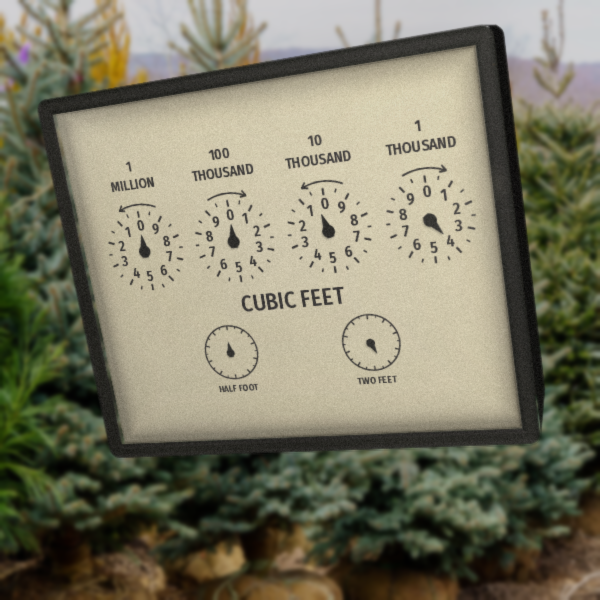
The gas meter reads ft³ 400
